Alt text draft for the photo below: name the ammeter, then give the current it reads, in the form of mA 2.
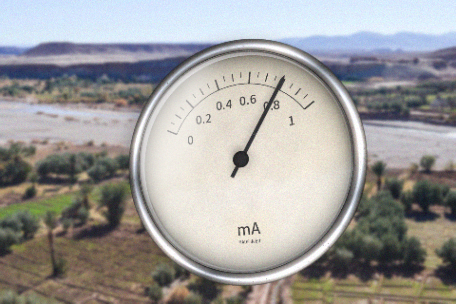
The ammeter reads mA 0.8
